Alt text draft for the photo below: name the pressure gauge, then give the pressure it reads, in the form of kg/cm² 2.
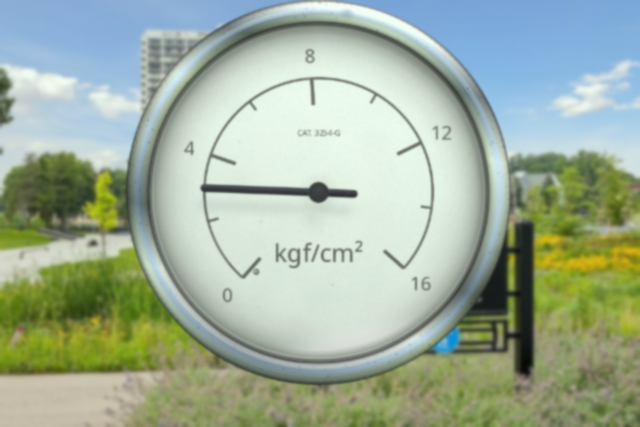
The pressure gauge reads kg/cm² 3
